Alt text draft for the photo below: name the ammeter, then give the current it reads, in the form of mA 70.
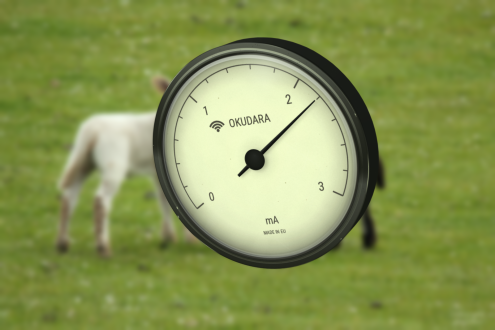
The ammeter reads mA 2.2
